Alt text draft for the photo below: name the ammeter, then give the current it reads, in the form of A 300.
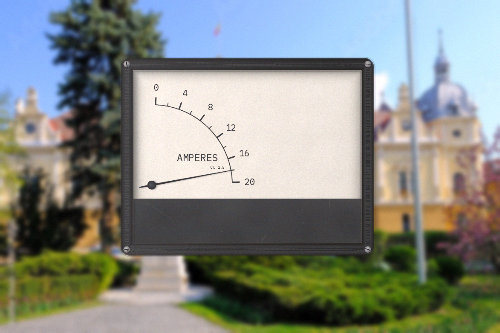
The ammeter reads A 18
